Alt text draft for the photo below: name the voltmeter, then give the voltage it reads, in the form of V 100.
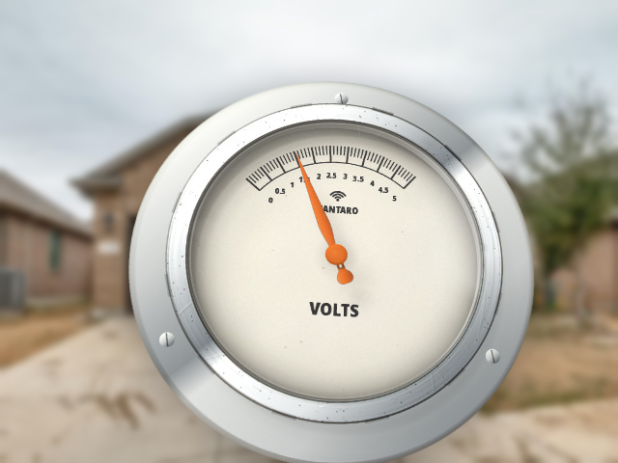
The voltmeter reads V 1.5
